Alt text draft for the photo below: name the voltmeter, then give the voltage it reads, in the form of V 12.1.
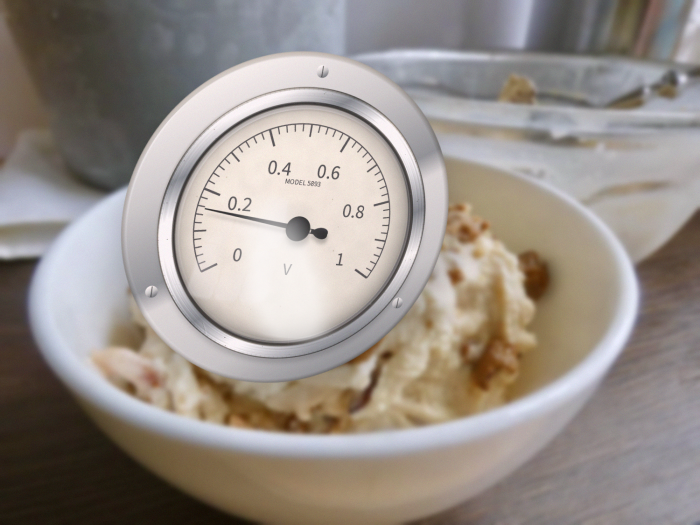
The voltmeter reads V 0.16
